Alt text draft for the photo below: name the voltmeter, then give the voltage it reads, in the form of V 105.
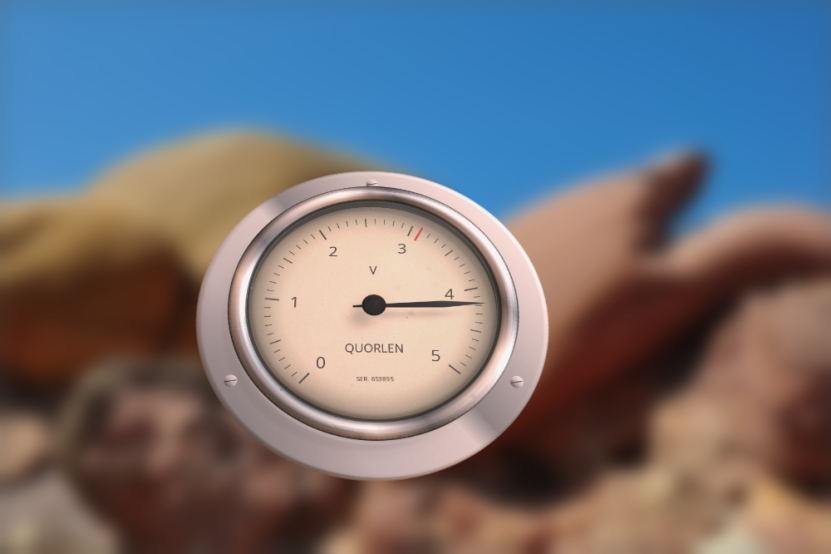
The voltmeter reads V 4.2
